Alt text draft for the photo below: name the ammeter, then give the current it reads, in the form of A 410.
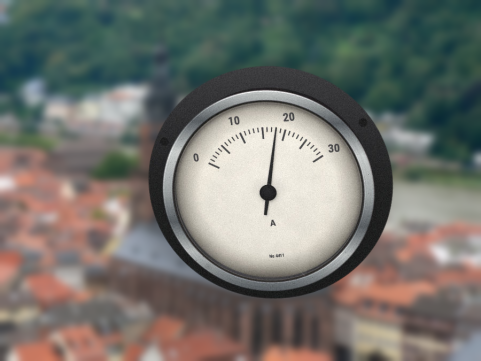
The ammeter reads A 18
